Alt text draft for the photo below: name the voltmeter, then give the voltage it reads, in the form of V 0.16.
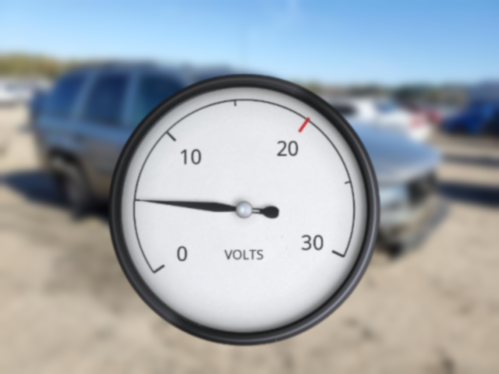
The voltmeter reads V 5
